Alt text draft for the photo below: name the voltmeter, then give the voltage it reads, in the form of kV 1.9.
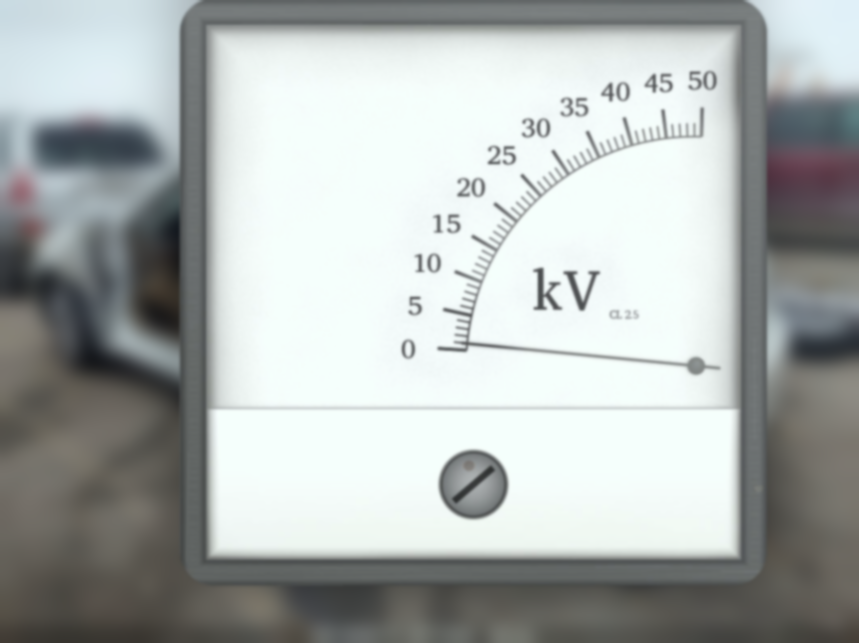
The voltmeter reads kV 1
